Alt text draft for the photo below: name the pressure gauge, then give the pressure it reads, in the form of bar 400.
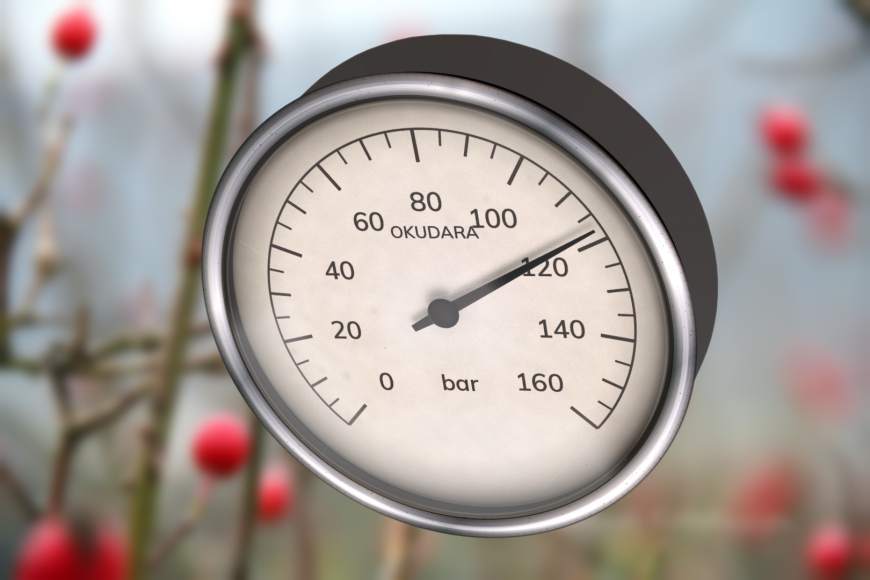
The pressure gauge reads bar 117.5
